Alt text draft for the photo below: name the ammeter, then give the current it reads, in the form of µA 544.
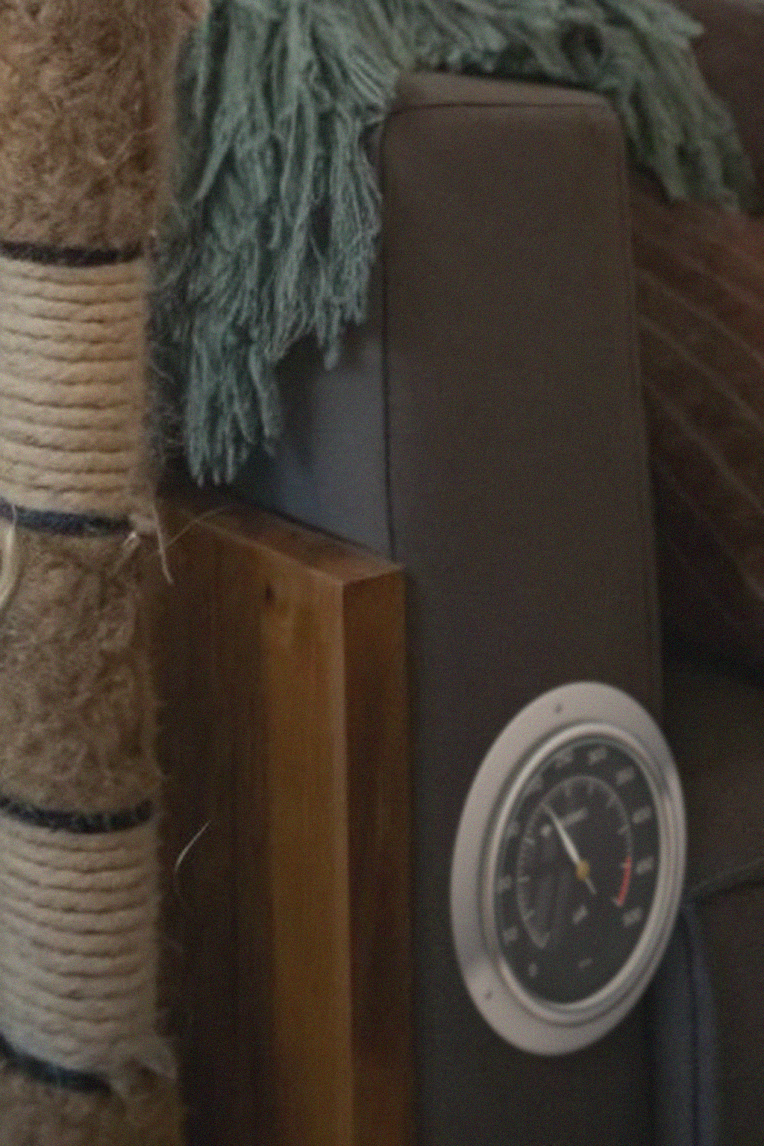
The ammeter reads µA 200
